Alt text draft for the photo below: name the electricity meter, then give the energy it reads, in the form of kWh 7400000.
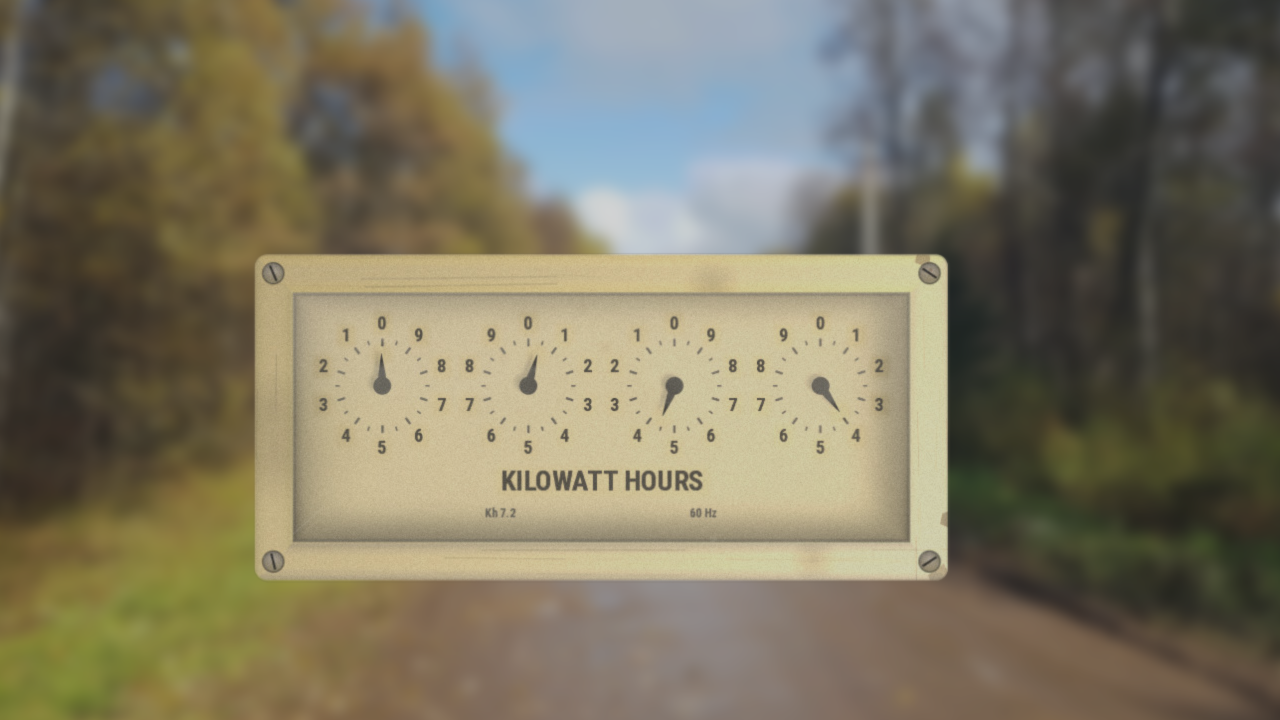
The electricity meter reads kWh 44
